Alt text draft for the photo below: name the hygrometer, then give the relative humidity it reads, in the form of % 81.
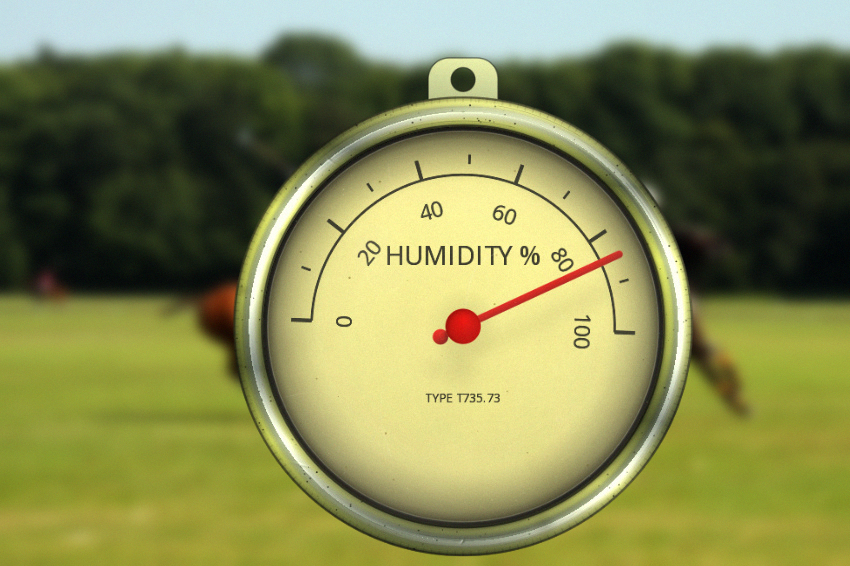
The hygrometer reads % 85
